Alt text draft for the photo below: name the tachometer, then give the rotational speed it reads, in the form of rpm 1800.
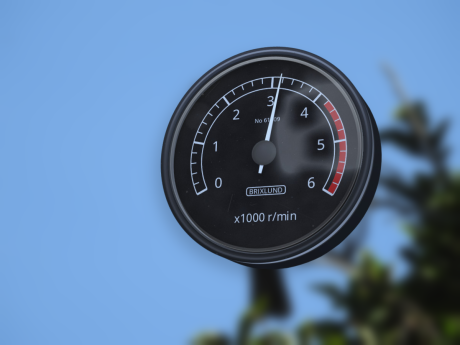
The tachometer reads rpm 3200
